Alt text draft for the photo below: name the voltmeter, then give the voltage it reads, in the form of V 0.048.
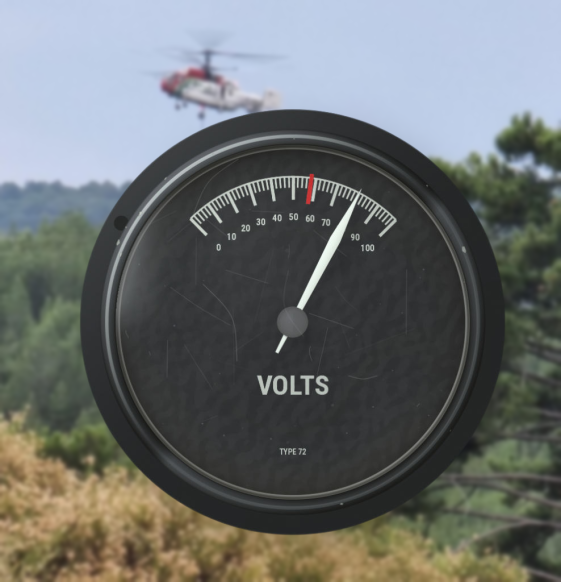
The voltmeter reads V 80
